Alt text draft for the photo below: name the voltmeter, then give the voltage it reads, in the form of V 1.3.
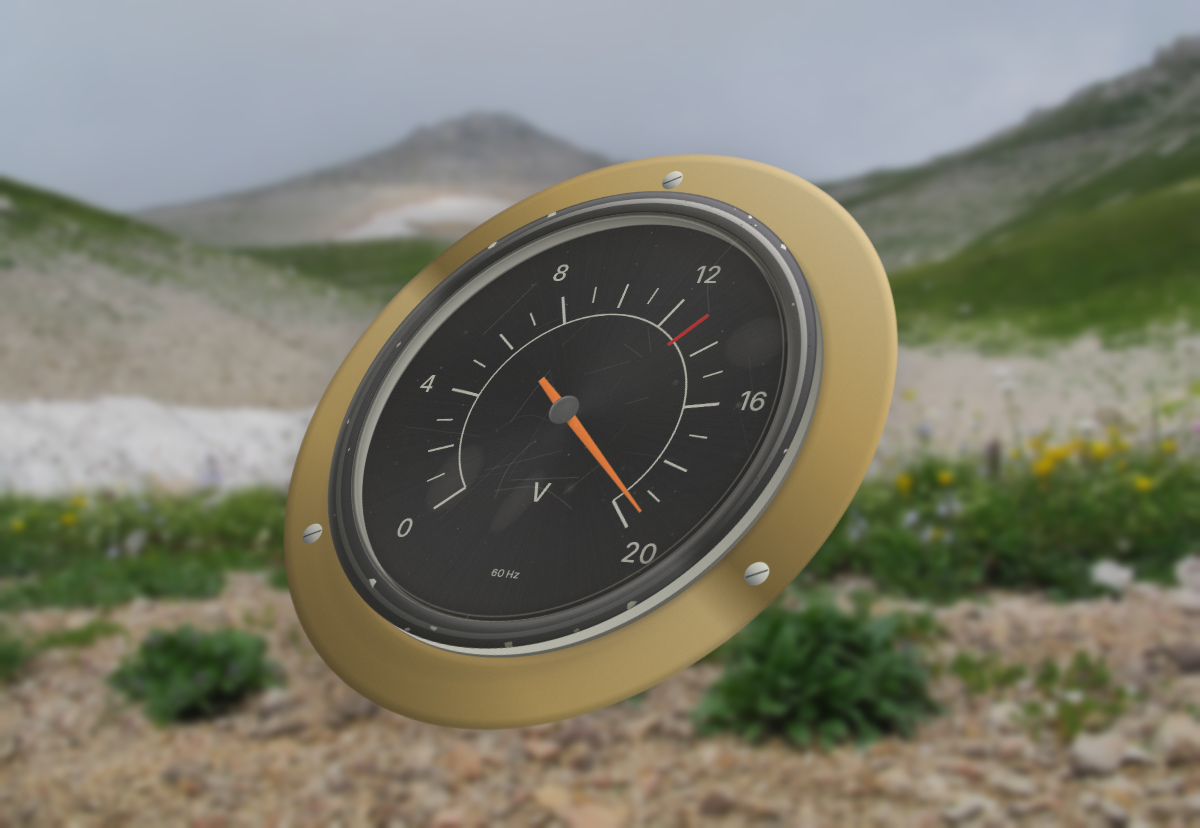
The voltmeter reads V 19.5
